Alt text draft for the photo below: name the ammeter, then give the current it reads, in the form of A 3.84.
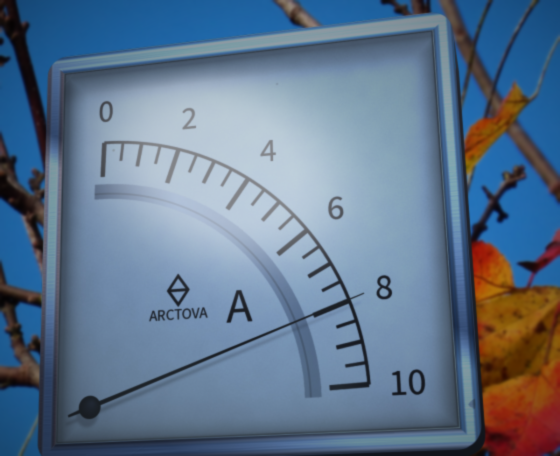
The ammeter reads A 8
